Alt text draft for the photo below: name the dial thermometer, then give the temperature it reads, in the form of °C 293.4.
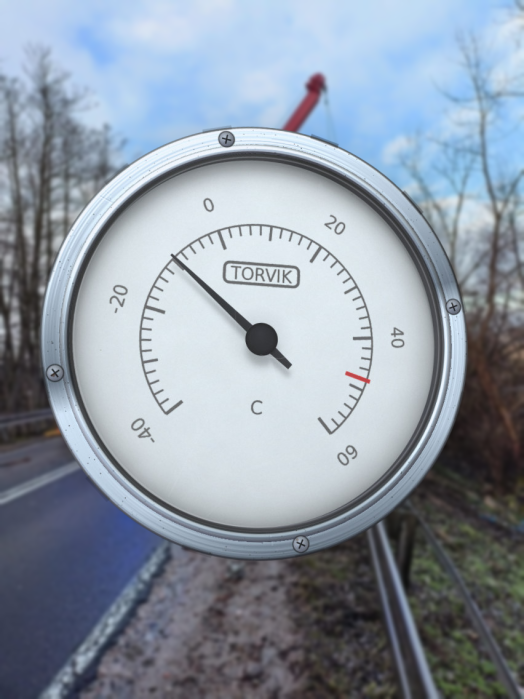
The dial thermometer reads °C -10
